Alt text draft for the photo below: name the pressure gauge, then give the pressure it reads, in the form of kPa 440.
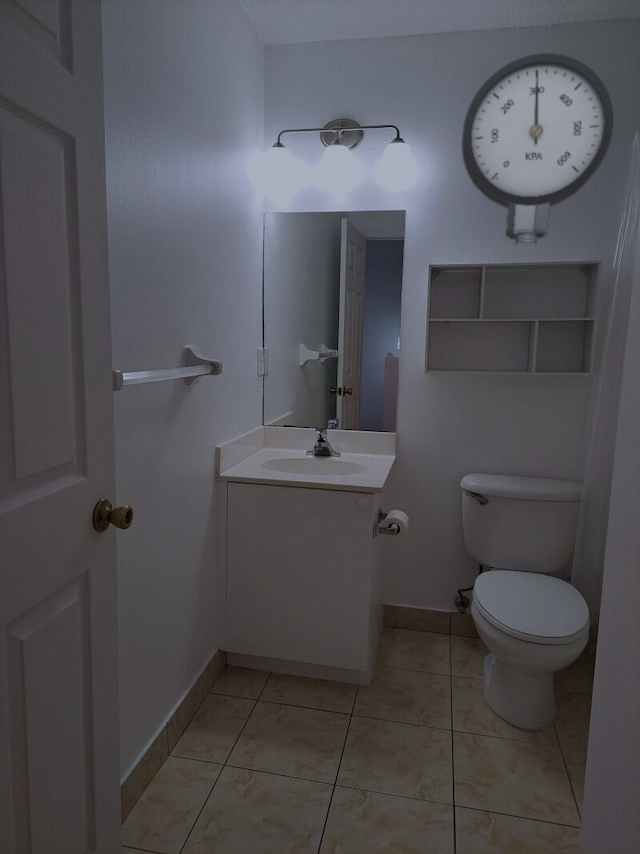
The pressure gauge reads kPa 300
